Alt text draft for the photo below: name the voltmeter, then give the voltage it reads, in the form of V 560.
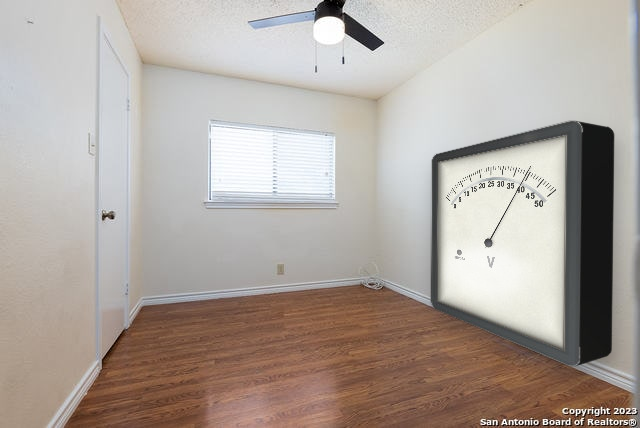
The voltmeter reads V 40
